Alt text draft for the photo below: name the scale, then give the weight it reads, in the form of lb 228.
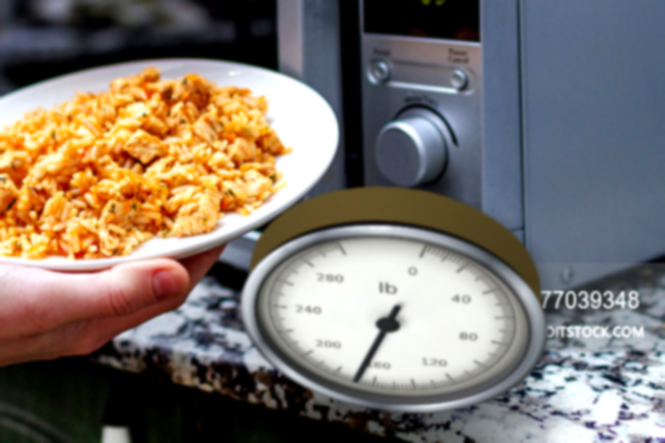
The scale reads lb 170
